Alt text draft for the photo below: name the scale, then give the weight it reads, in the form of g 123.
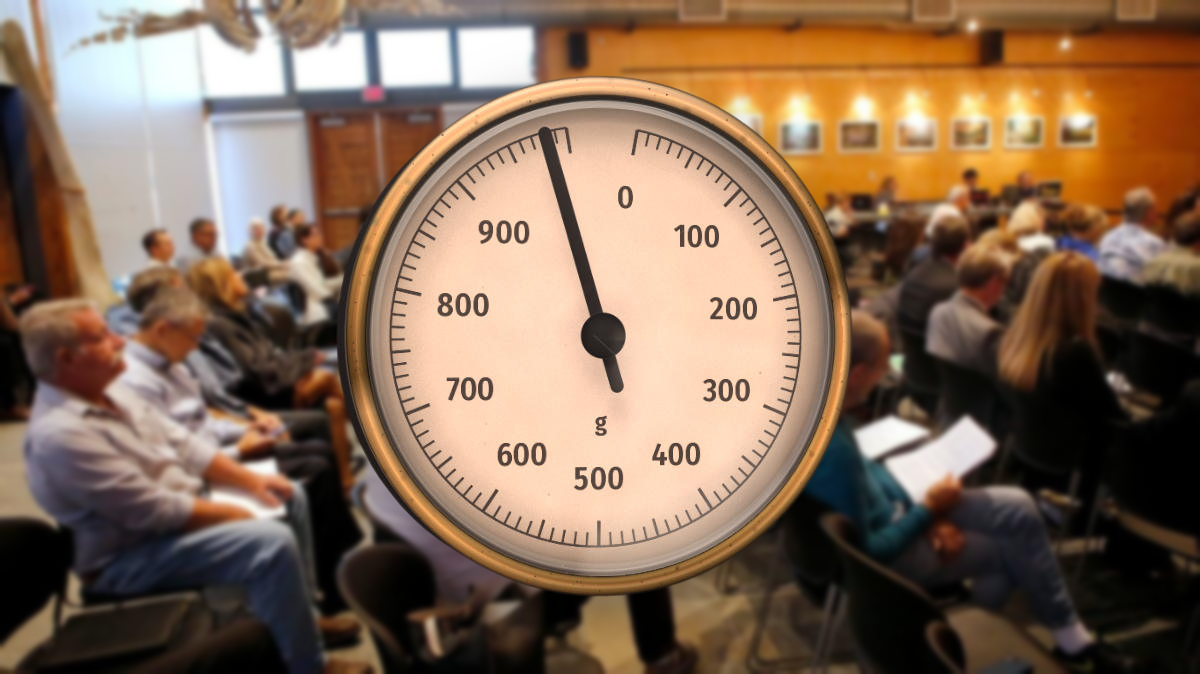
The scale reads g 980
